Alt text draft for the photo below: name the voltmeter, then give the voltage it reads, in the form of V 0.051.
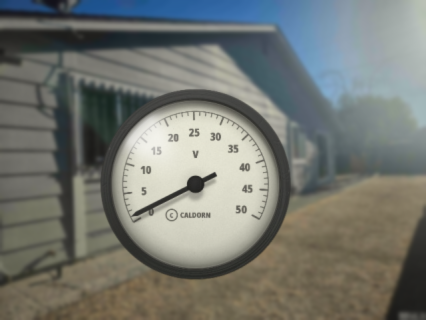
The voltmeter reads V 1
